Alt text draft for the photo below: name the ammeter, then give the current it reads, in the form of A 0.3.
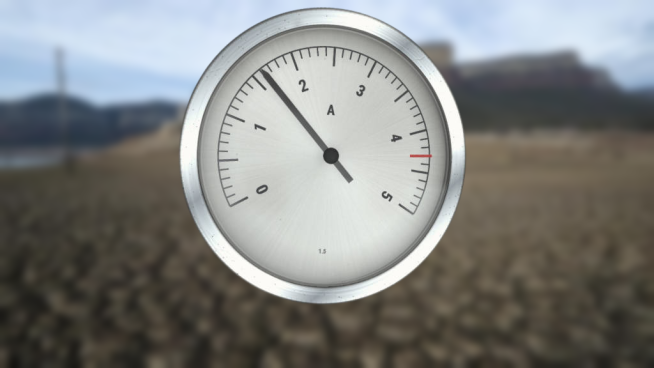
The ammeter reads A 1.6
